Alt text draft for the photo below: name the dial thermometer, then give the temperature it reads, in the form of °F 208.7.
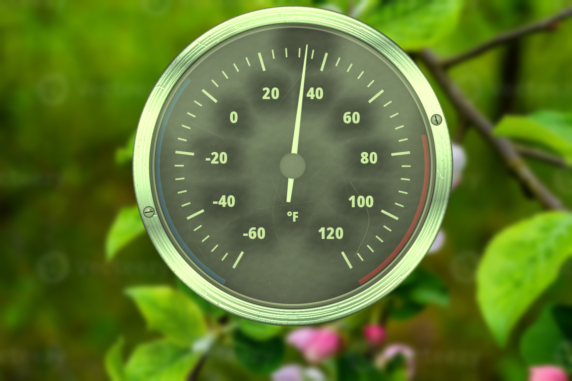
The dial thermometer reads °F 34
